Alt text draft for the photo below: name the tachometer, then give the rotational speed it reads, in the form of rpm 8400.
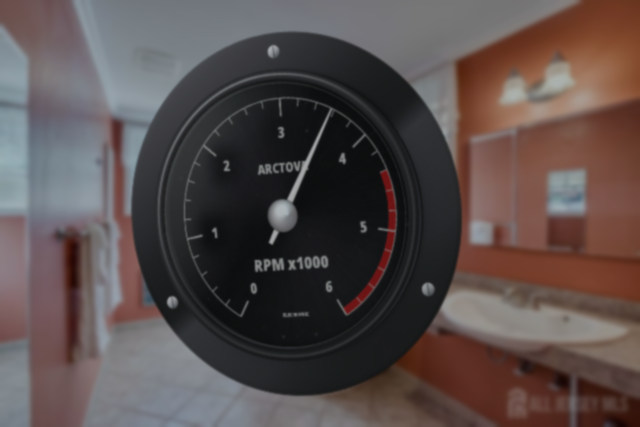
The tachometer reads rpm 3600
